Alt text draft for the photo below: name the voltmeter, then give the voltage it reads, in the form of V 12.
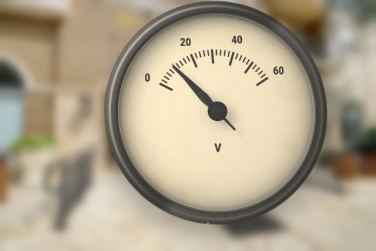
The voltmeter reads V 10
